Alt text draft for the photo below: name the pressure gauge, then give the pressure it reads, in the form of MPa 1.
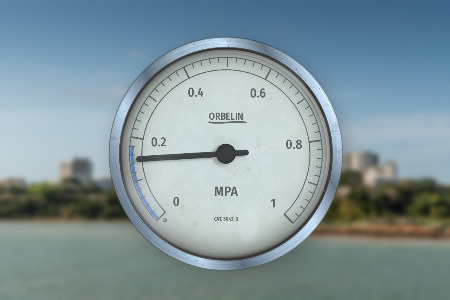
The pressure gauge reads MPa 0.15
